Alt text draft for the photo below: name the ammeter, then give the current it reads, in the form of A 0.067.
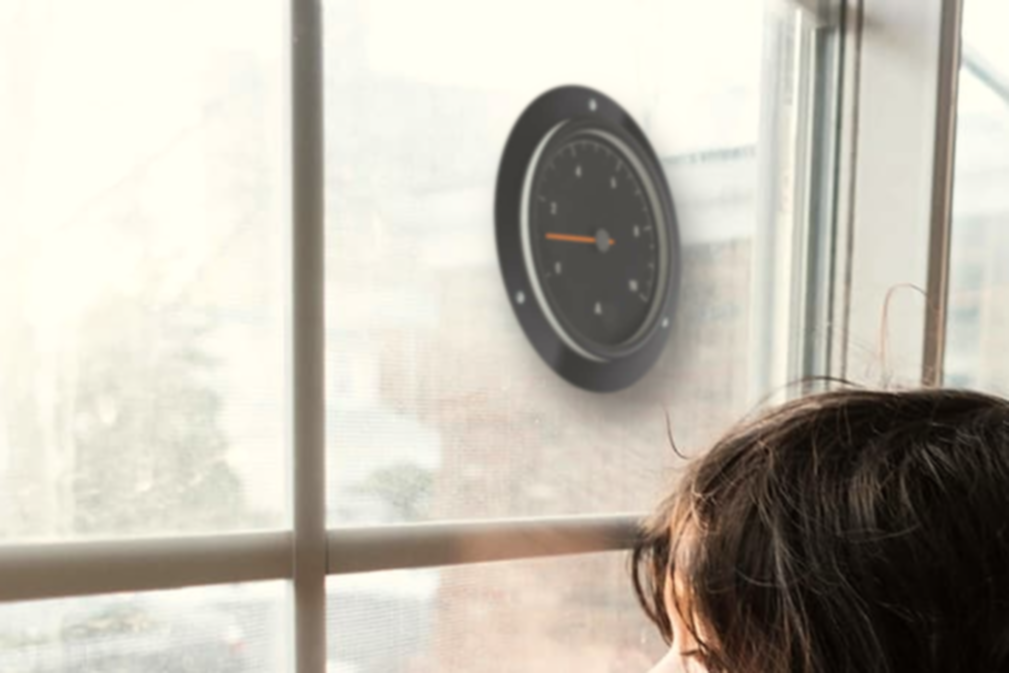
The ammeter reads A 1
